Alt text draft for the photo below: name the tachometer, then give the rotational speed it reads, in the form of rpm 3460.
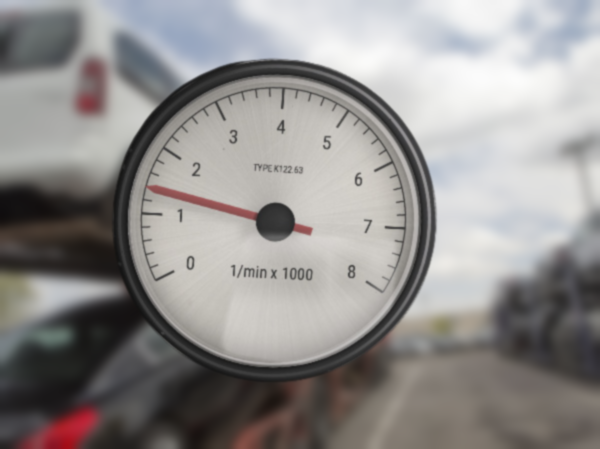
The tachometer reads rpm 1400
